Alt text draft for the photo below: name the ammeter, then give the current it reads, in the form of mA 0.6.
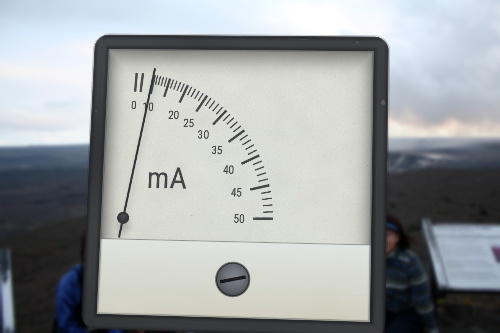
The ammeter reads mA 10
